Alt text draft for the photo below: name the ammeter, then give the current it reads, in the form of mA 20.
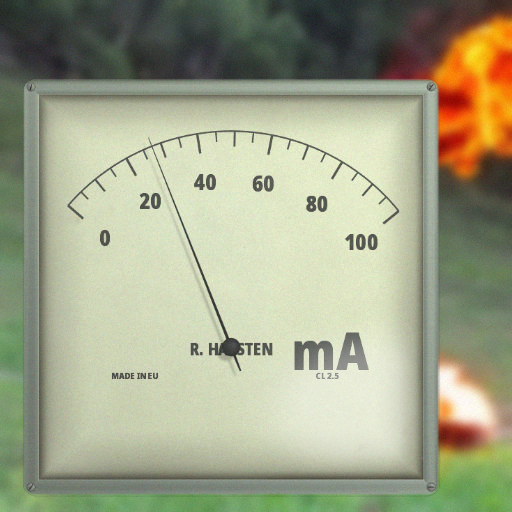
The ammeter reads mA 27.5
